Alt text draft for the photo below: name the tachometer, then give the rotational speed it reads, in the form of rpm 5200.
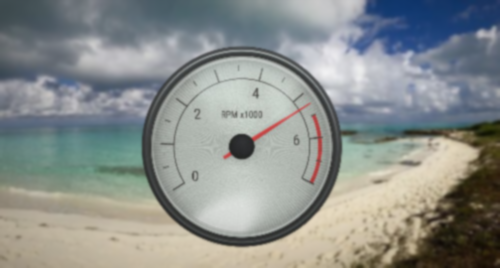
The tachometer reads rpm 5250
